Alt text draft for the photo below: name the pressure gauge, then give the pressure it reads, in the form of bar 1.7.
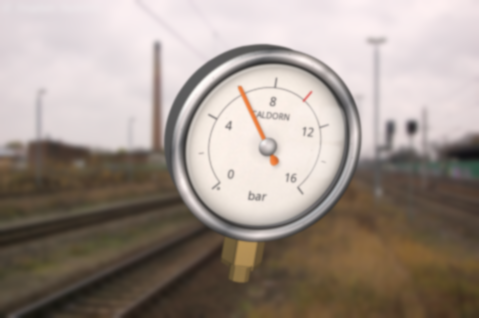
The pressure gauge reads bar 6
